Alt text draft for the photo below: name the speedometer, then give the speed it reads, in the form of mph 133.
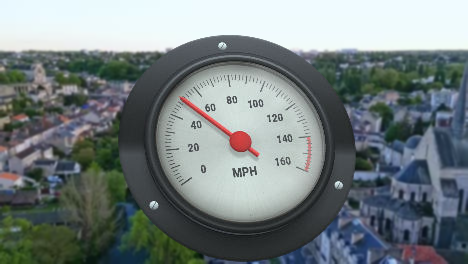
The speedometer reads mph 50
